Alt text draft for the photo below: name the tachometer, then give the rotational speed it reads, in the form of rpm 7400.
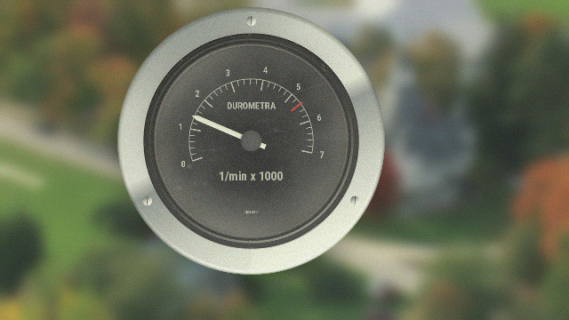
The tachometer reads rpm 1400
